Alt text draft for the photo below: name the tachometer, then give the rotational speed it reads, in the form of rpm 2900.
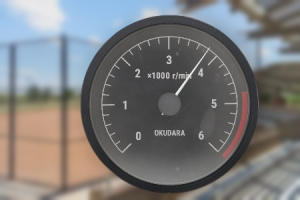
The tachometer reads rpm 3800
